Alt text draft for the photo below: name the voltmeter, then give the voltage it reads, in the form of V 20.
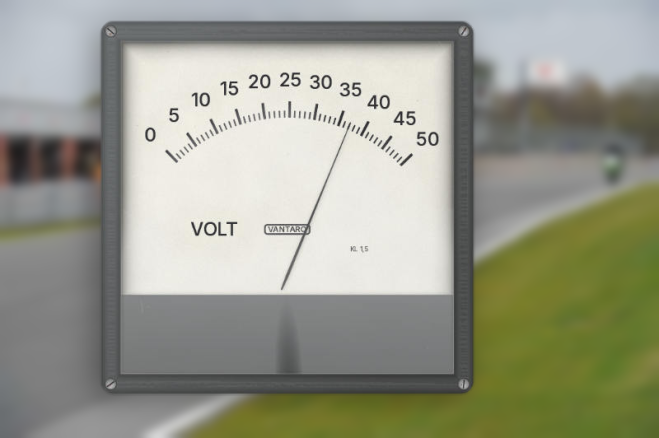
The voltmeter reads V 37
